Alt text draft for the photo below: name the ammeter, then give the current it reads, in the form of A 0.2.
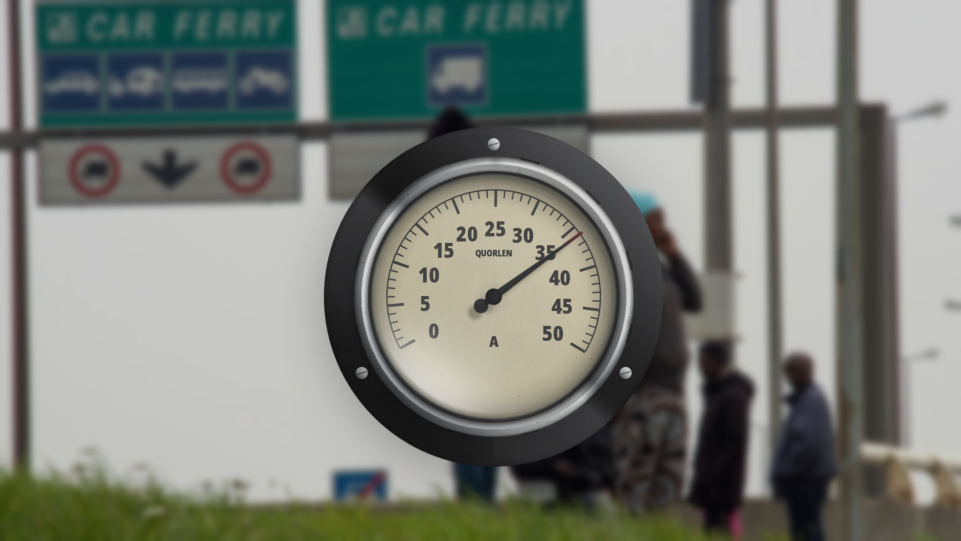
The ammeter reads A 36
